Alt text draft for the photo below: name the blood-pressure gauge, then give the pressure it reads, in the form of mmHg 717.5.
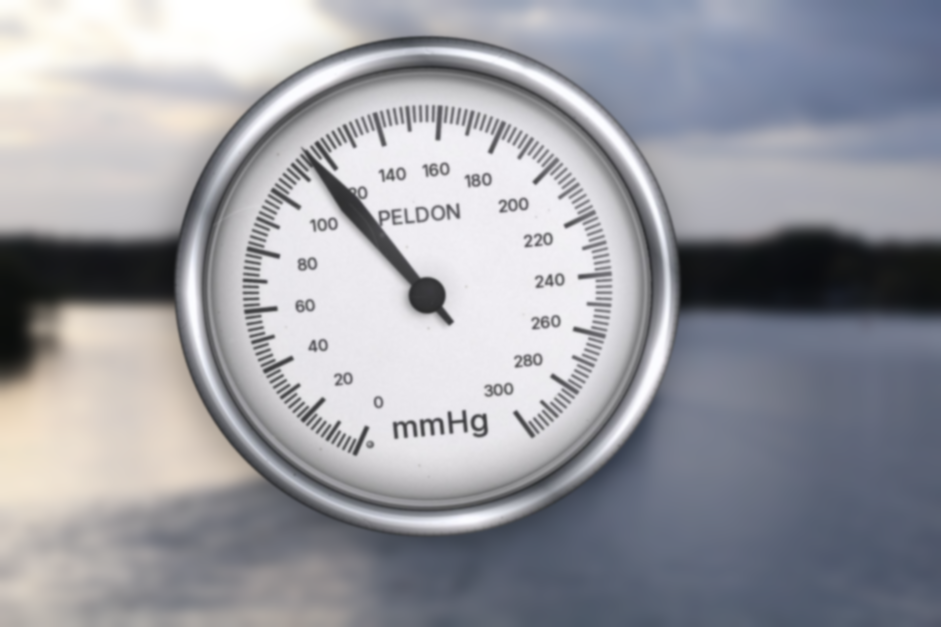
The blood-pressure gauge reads mmHg 116
